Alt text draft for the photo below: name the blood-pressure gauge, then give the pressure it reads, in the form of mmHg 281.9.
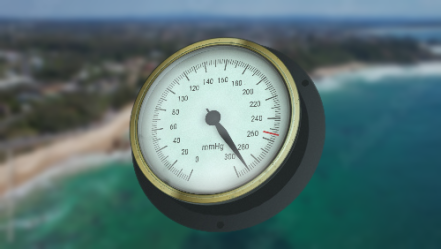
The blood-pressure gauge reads mmHg 290
